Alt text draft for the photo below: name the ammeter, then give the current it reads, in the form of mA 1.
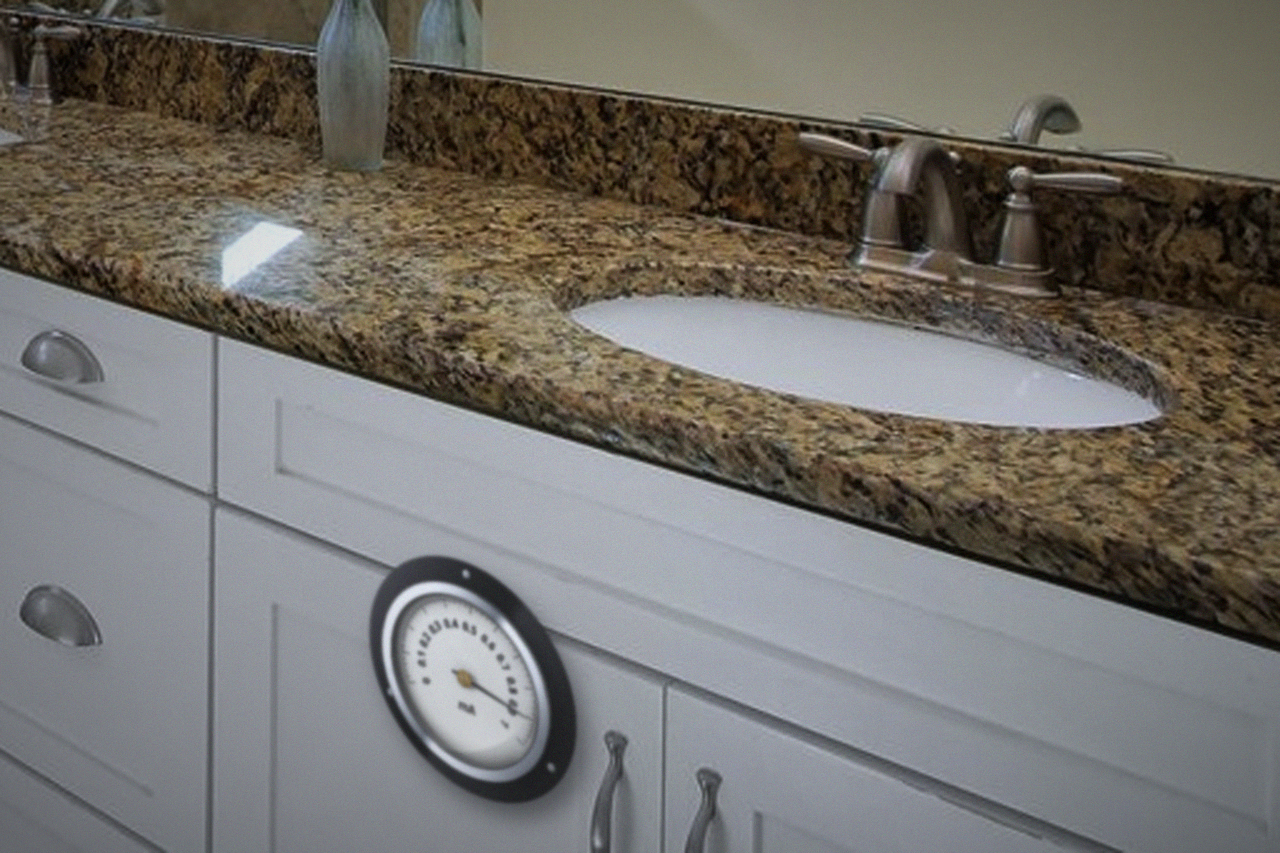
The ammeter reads mA 0.9
